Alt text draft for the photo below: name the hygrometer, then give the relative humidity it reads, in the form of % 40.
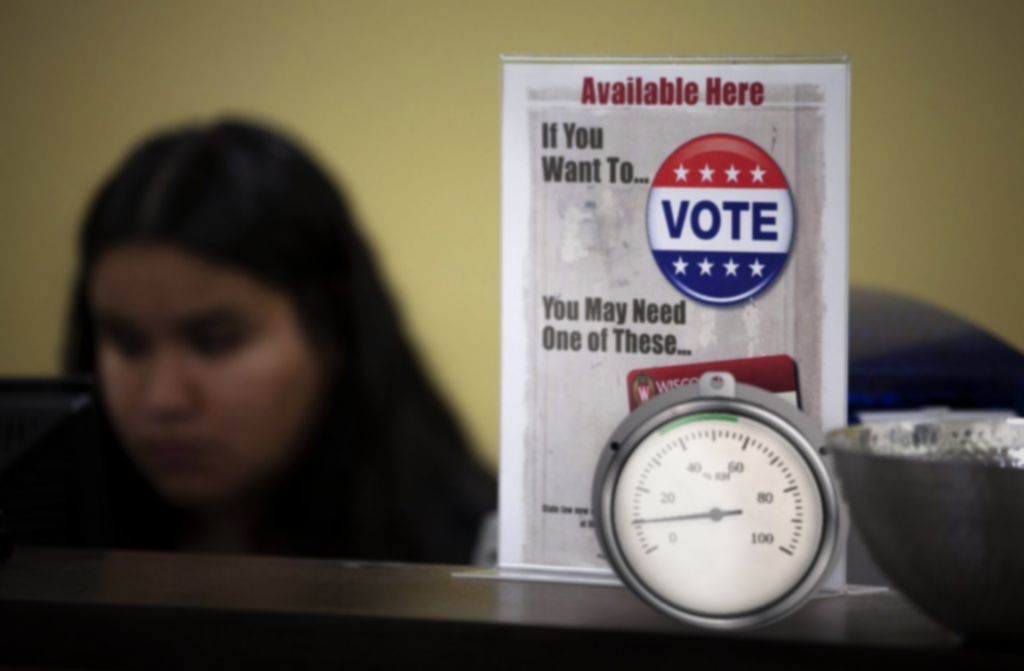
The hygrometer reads % 10
